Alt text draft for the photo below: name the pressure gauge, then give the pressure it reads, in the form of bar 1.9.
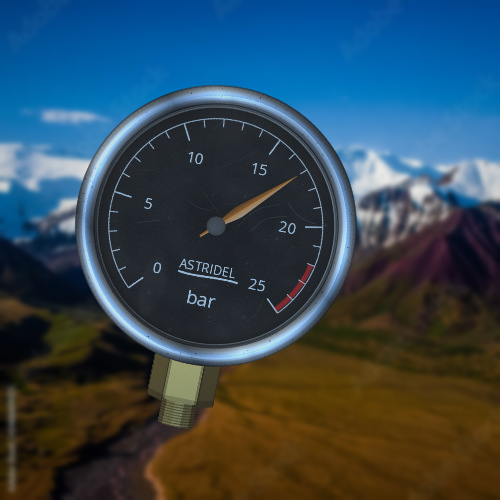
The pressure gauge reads bar 17
